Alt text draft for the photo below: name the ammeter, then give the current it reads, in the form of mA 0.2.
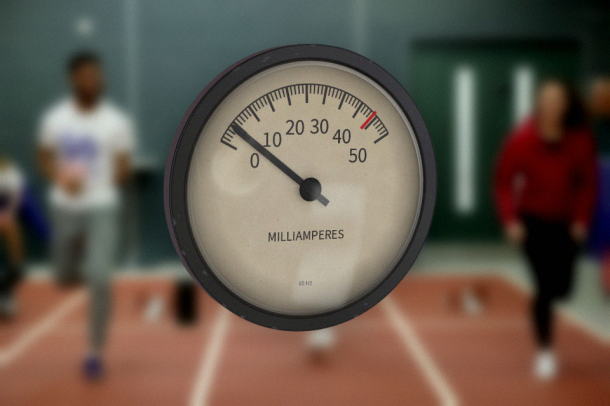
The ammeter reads mA 4
